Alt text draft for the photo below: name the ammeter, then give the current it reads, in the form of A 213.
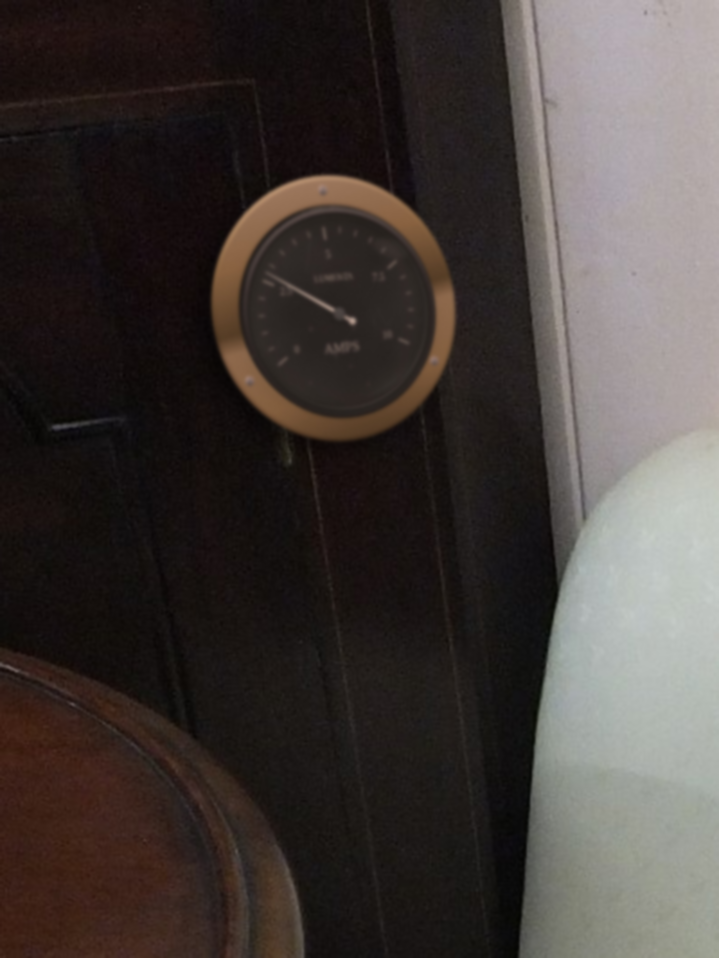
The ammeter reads A 2.75
